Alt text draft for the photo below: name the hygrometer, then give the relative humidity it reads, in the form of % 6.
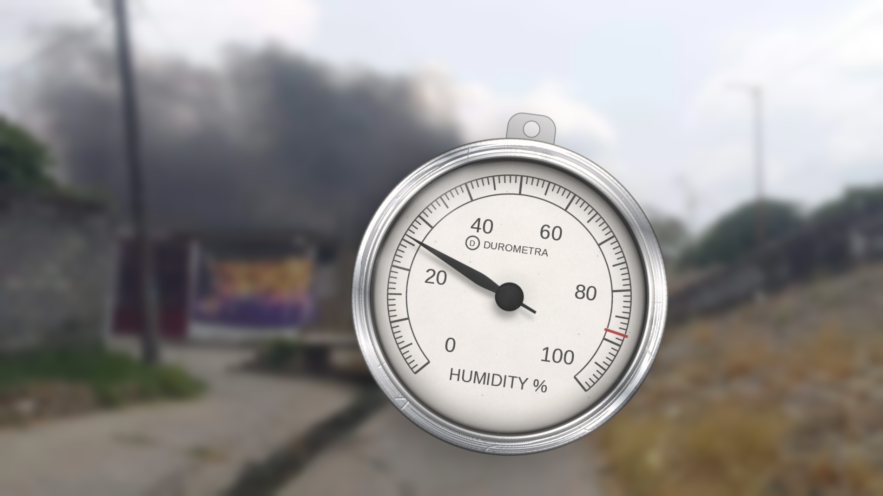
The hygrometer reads % 26
